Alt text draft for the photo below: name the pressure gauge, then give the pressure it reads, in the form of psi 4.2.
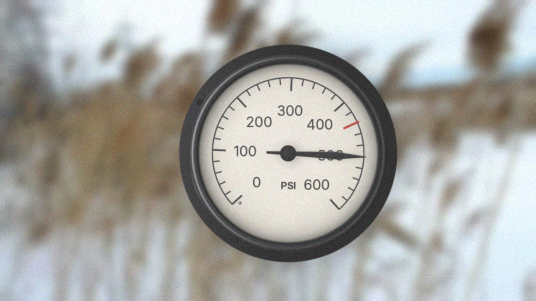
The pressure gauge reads psi 500
